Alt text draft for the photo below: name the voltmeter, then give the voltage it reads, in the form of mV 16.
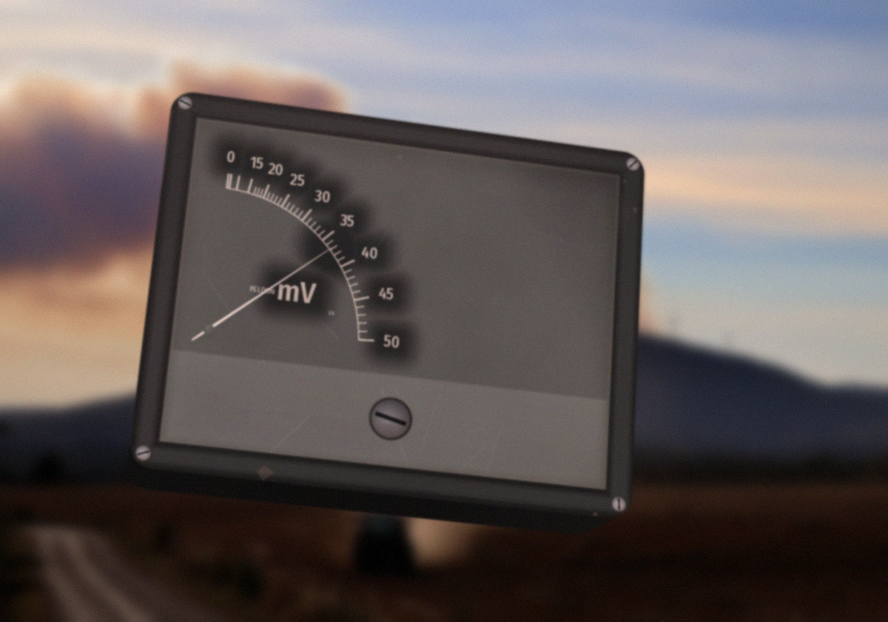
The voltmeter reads mV 37
